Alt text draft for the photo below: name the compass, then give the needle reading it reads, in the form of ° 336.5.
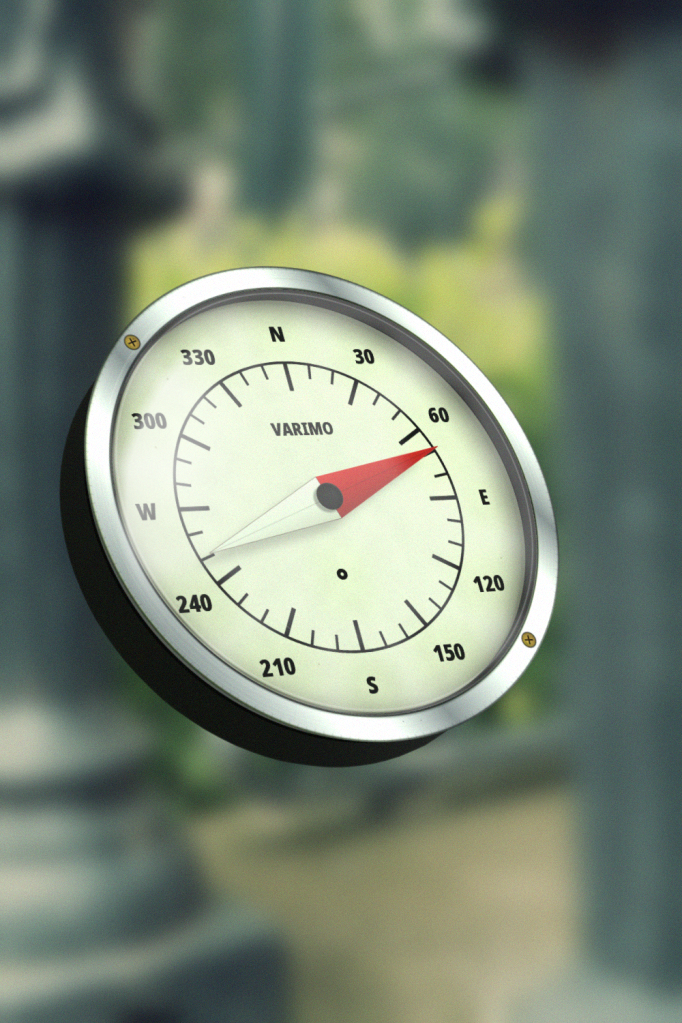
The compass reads ° 70
